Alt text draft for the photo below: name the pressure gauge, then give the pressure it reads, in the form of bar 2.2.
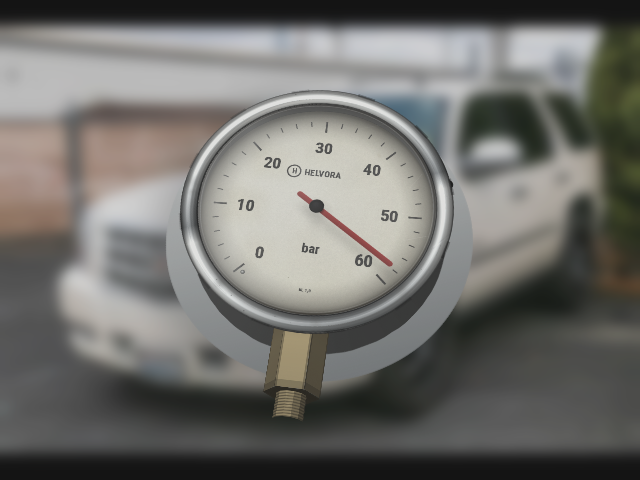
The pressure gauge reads bar 58
